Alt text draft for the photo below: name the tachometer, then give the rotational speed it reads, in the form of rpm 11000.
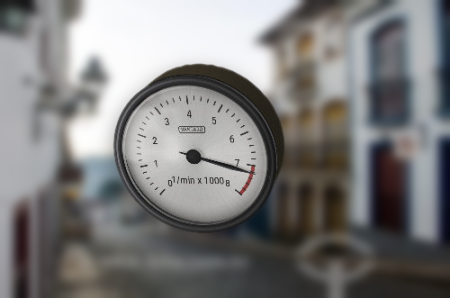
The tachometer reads rpm 7200
